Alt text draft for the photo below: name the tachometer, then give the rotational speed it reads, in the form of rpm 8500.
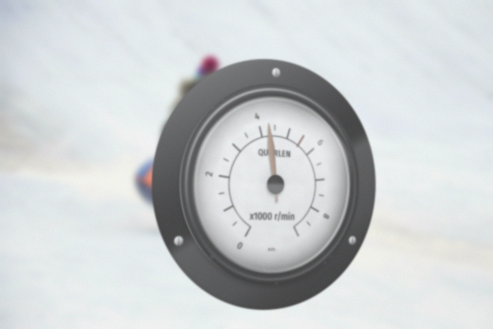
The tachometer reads rpm 4250
